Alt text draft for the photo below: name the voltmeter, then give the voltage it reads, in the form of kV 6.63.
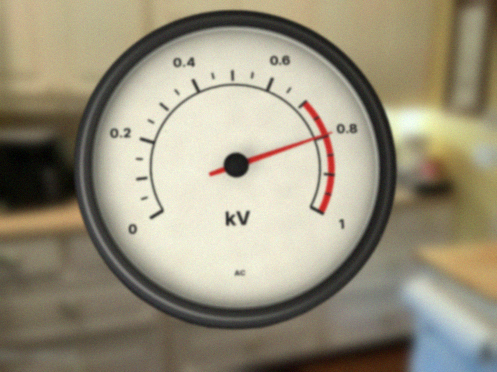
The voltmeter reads kV 0.8
